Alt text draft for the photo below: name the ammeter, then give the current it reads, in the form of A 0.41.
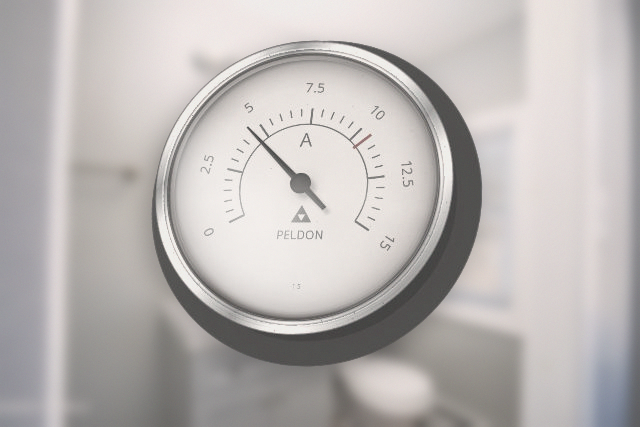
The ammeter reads A 4.5
